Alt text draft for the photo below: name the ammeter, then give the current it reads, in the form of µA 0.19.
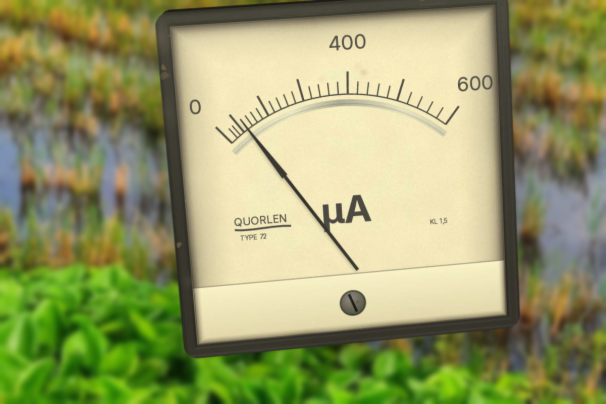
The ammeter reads µA 120
